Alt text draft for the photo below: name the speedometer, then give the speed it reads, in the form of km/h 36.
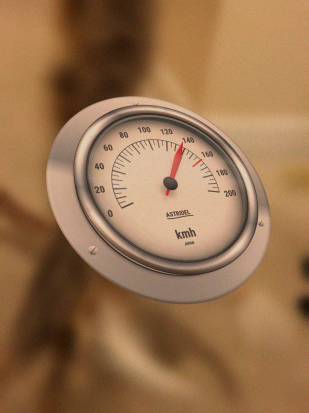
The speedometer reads km/h 135
